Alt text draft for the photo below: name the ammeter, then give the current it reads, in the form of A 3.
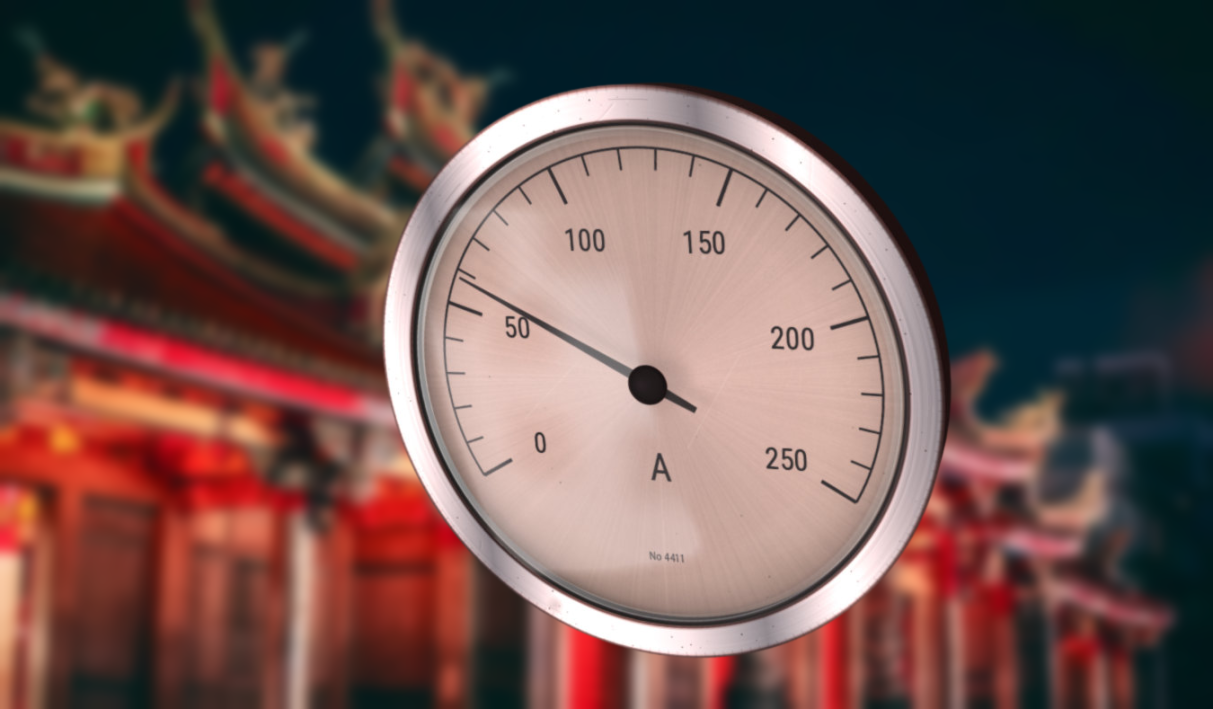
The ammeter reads A 60
